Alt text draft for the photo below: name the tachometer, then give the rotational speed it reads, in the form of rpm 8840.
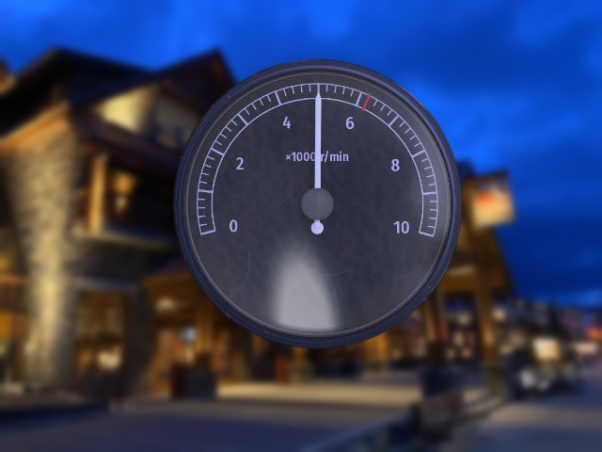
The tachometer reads rpm 5000
